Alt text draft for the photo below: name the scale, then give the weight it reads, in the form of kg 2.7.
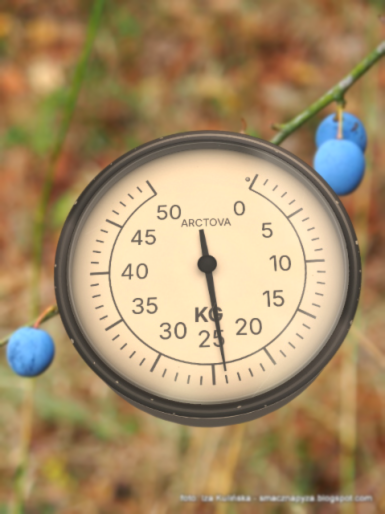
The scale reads kg 24
